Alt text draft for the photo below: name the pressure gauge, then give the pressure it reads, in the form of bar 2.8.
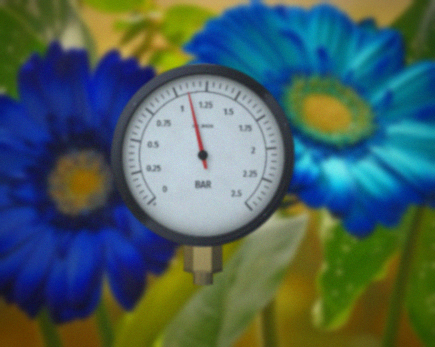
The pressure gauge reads bar 1.1
